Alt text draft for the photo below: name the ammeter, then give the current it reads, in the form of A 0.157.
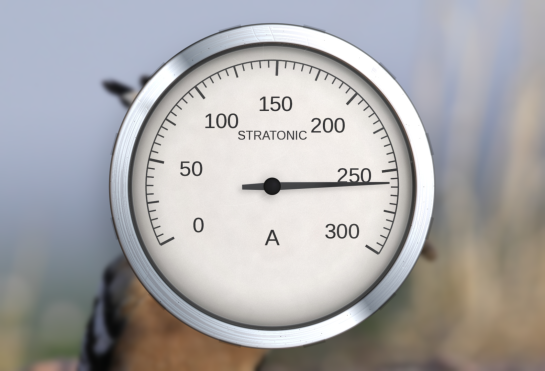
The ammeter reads A 257.5
